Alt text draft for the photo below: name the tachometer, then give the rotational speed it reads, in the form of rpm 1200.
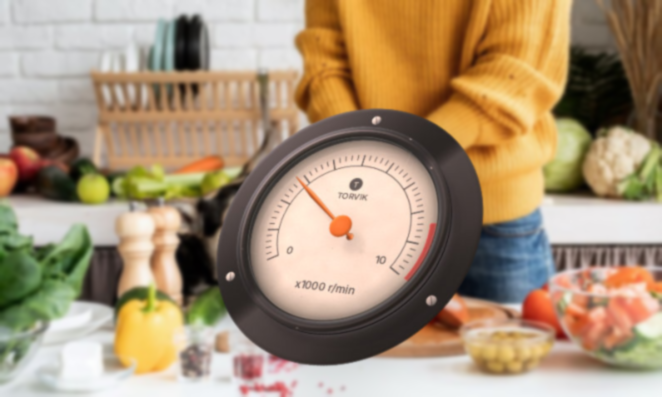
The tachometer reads rpm 2800
